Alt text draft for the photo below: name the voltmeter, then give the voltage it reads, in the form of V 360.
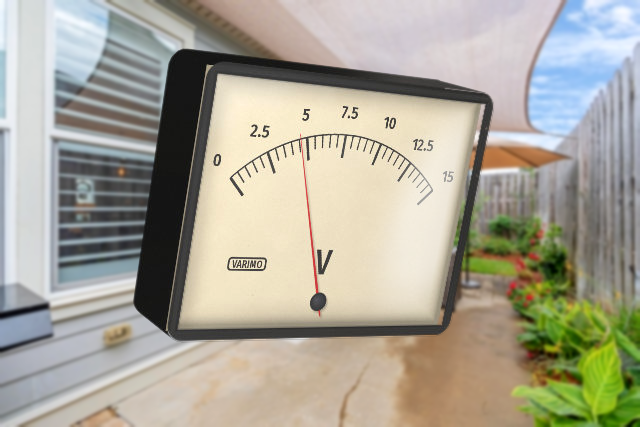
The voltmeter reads V 4.5
